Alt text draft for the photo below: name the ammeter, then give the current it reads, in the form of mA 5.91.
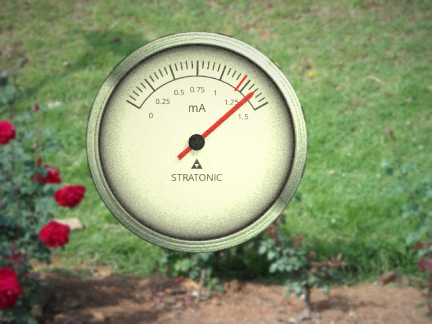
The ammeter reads mA 1.35
